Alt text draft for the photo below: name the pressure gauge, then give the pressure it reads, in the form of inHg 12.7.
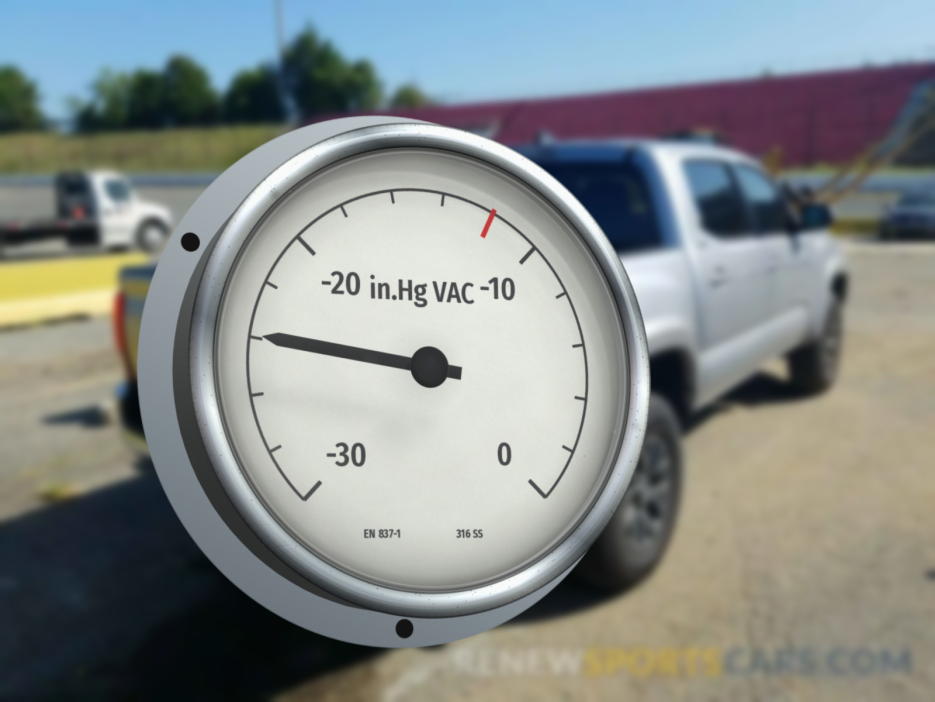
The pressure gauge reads inHg -24
